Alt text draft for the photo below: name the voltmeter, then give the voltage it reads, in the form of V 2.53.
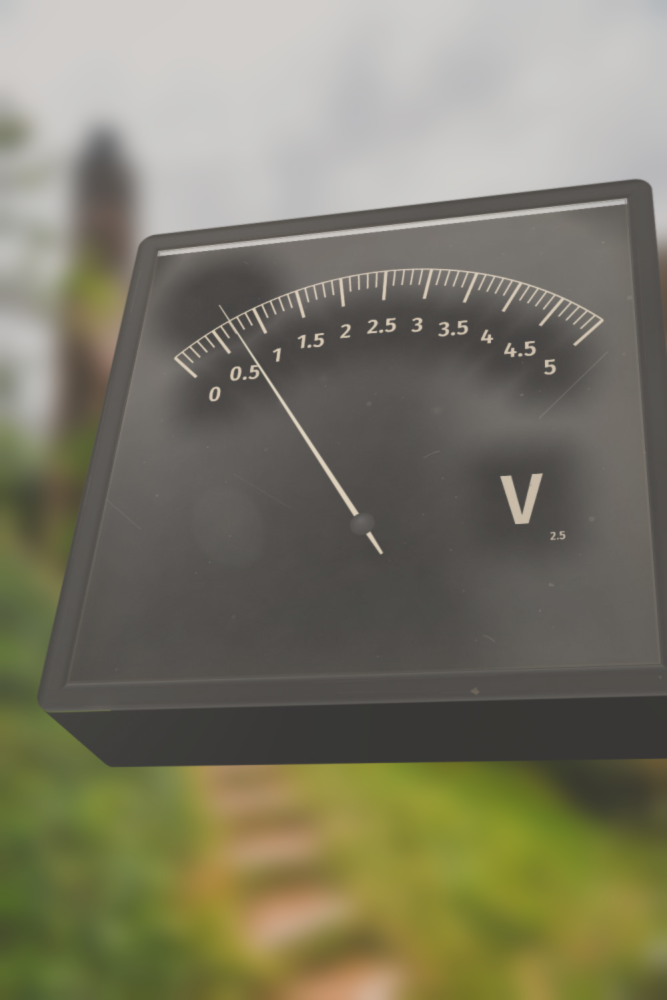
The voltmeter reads V 0.7
